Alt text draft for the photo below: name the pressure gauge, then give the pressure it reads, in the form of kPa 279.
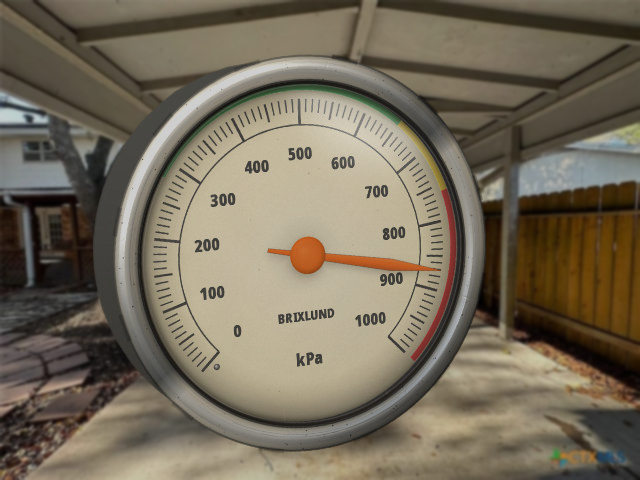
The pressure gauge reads kPa 870
